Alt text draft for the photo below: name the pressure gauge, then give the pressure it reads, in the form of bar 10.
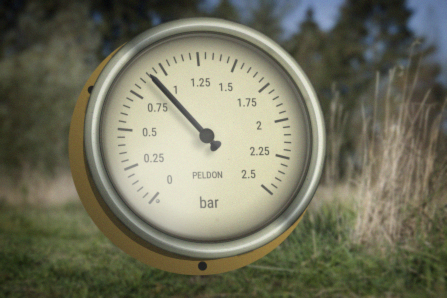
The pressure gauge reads bar 0.9
